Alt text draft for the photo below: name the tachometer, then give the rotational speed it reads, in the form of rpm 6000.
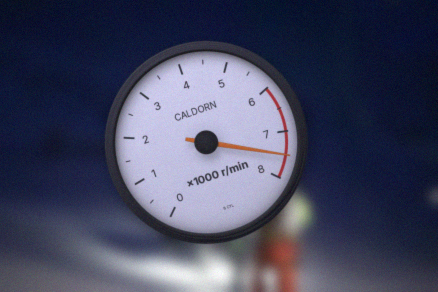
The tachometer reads rpm 7500
